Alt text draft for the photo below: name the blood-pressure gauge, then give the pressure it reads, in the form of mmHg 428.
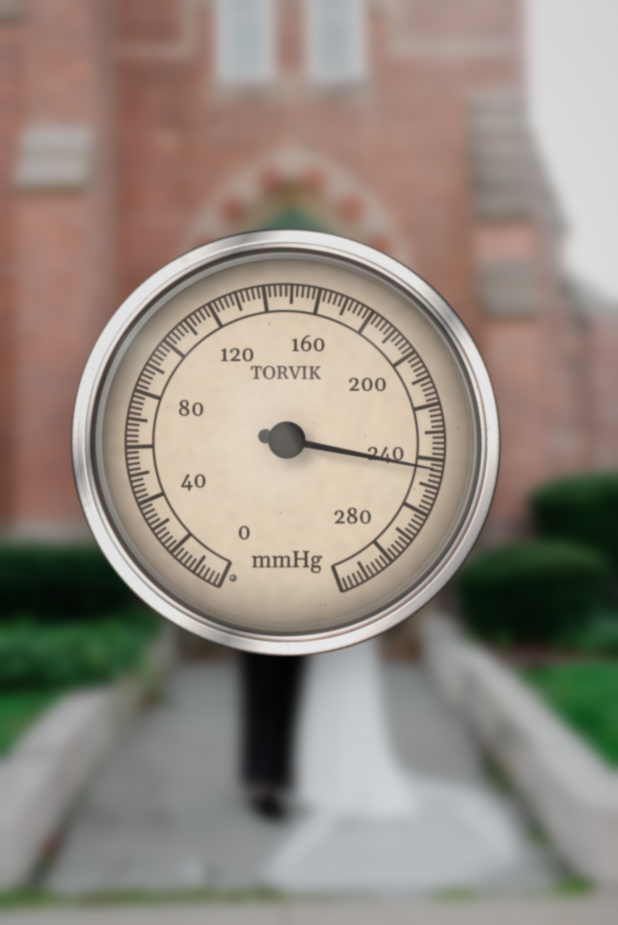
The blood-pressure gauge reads mmHg 244
